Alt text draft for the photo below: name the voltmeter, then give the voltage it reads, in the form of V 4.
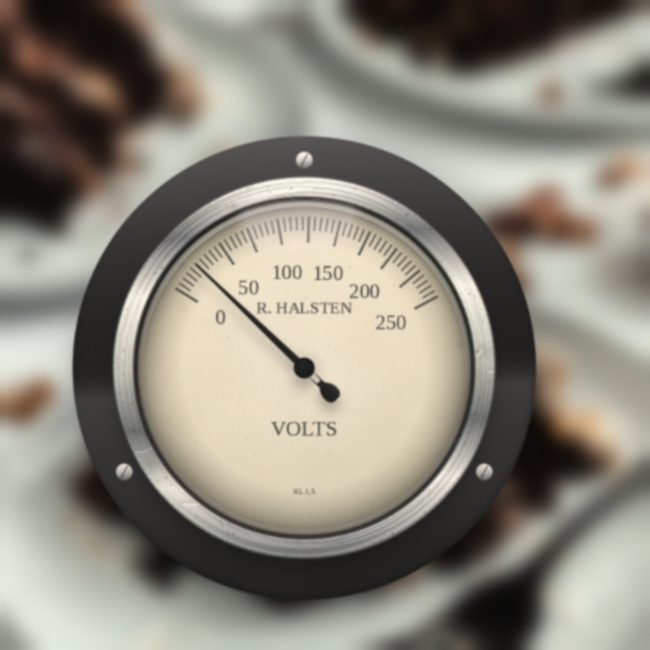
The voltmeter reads V 25
